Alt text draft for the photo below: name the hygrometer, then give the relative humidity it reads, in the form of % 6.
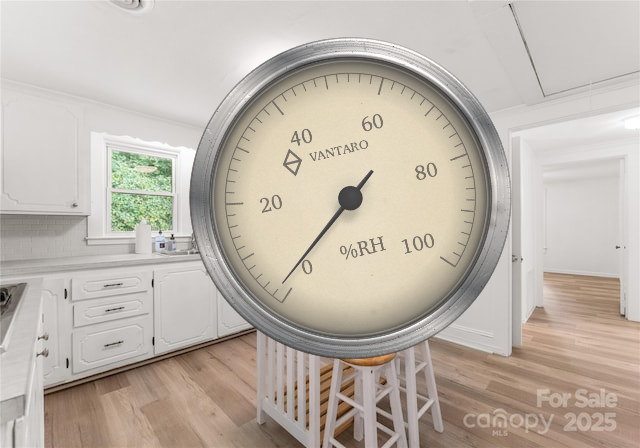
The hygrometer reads % 2
